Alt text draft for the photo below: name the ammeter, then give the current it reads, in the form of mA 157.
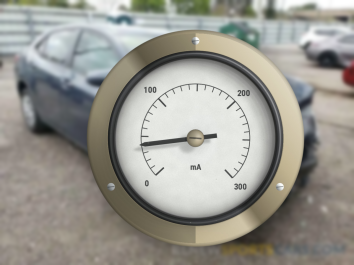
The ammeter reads mA 40
